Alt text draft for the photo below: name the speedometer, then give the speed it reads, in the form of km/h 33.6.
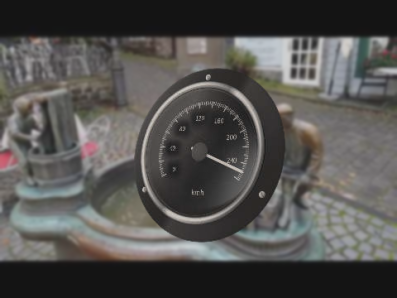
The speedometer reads km/h 250
